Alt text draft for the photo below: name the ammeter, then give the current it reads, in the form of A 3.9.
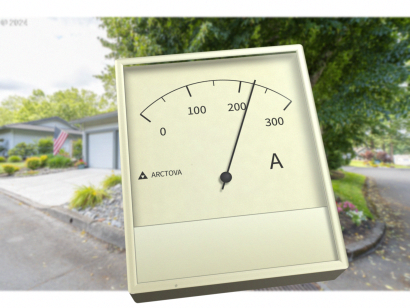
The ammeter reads A 225
